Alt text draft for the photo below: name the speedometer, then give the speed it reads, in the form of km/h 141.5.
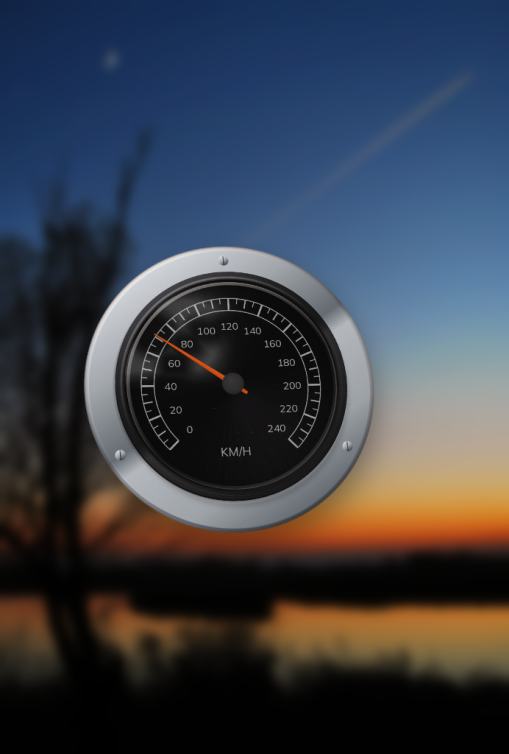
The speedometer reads km/h 70
